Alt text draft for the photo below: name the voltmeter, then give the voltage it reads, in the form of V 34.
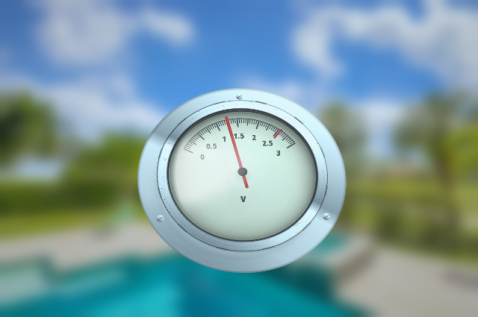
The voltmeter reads V 1.25
